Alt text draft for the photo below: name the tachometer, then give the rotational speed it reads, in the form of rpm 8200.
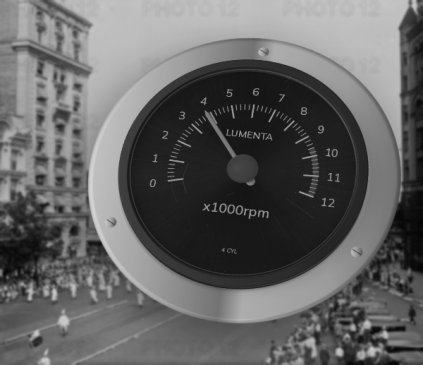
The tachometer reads rpm 3800
